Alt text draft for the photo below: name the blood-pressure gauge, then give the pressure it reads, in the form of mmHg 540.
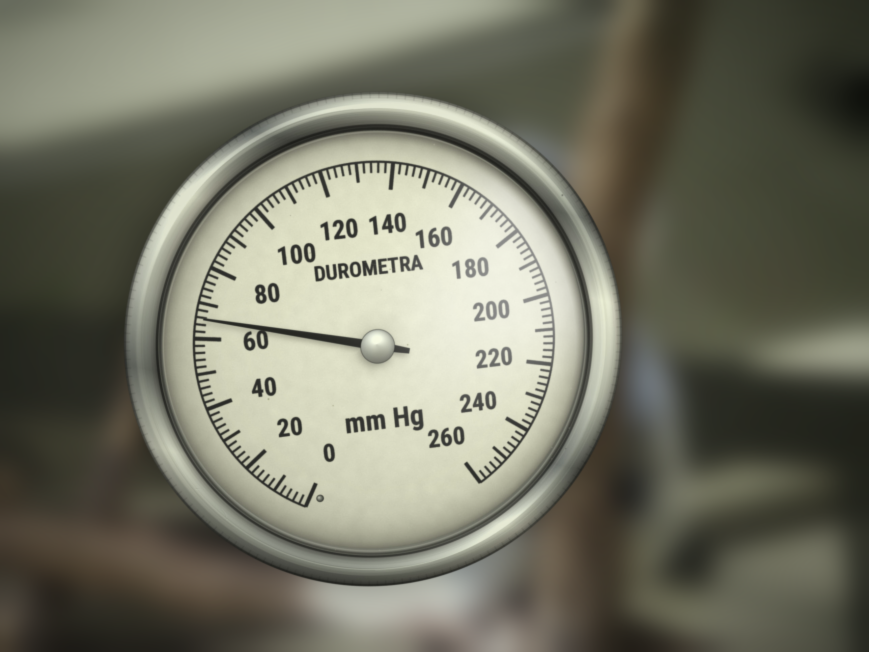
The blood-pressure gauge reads mmHg 66
